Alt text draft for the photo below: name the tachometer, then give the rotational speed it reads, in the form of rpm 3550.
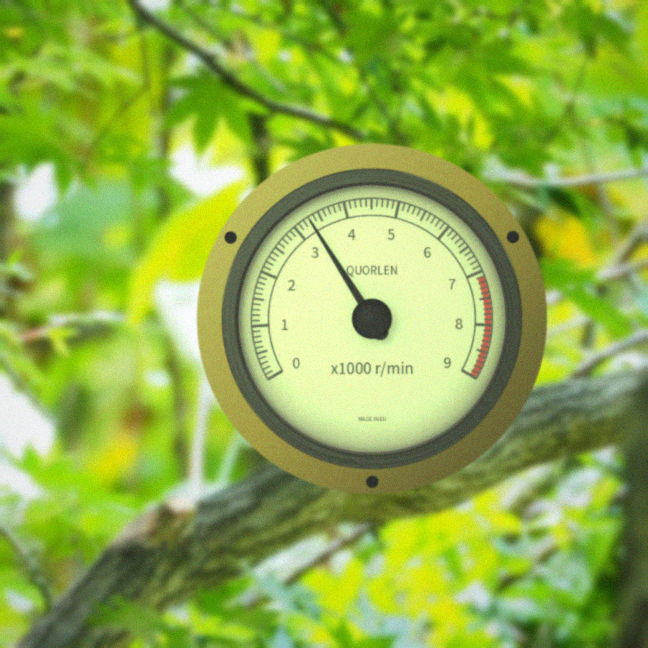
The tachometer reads rpm 3300
